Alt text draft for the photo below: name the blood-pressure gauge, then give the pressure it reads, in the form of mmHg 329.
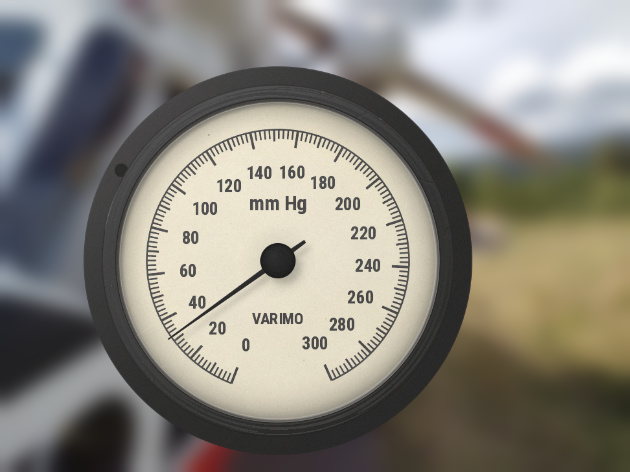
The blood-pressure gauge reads mmHg 32
